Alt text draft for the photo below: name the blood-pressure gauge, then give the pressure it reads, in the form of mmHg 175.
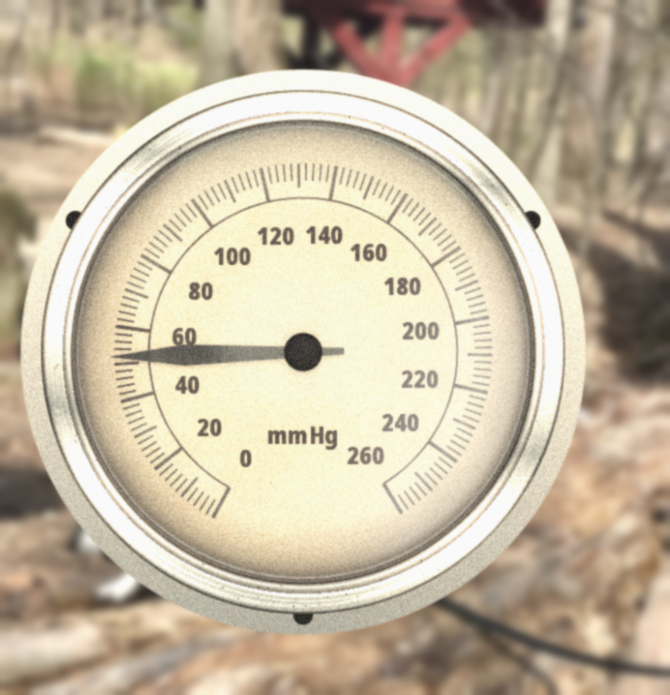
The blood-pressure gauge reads mmHg 52
